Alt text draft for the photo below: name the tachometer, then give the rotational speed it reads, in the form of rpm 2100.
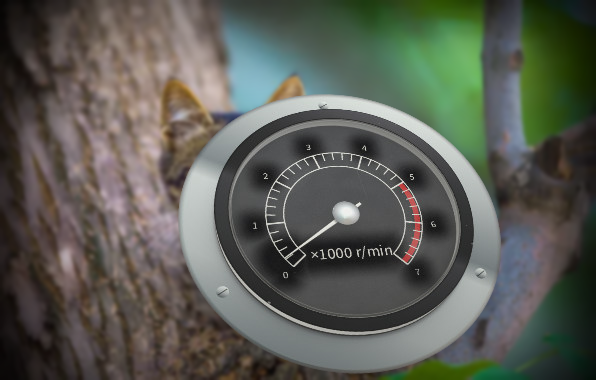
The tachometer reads rpm 200
